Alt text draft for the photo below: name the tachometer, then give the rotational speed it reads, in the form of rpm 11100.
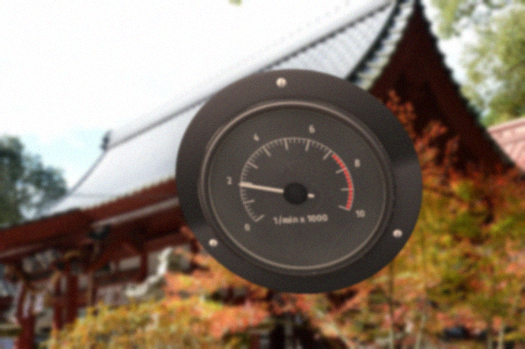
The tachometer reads rpm 2000
